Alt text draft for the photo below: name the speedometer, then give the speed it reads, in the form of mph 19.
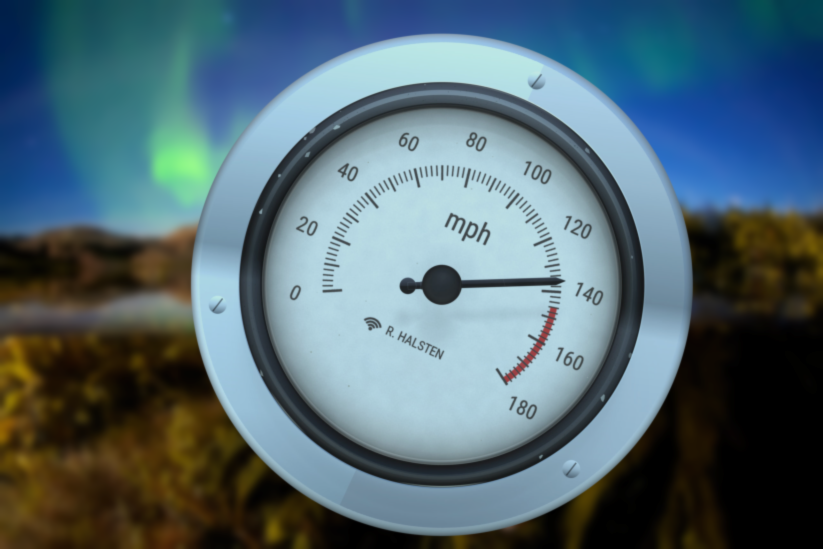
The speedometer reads mph 136
